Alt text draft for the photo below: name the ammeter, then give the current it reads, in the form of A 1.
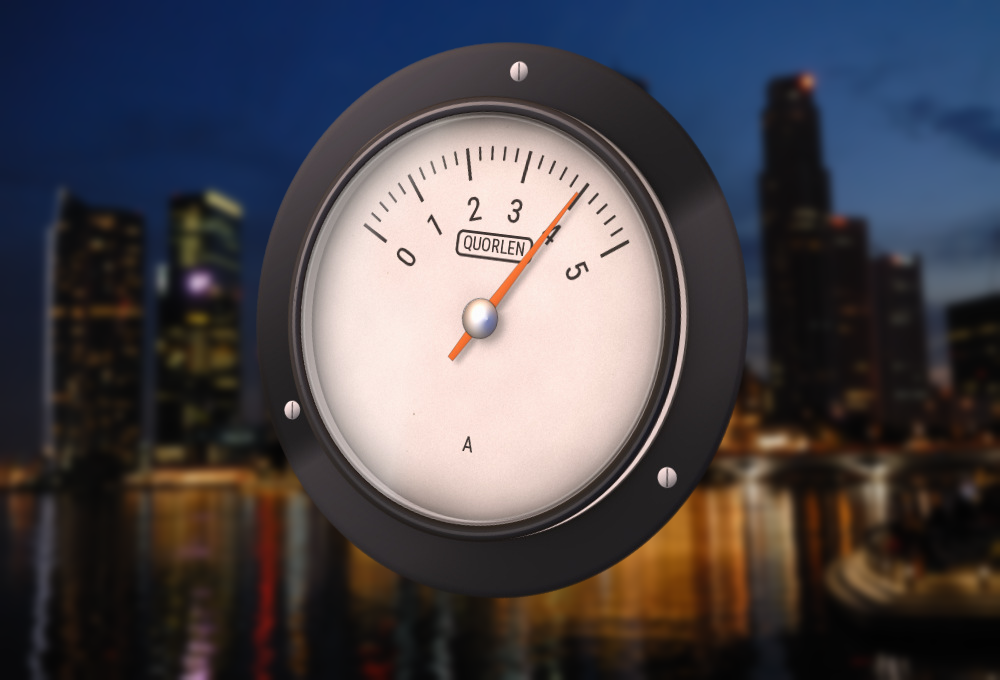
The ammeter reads A 4
